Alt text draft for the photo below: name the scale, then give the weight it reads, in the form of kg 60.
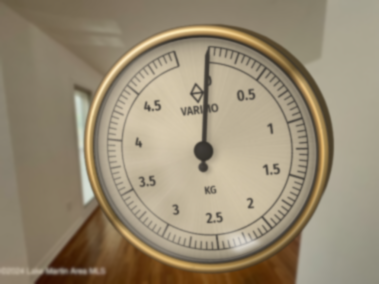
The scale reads kg 0
